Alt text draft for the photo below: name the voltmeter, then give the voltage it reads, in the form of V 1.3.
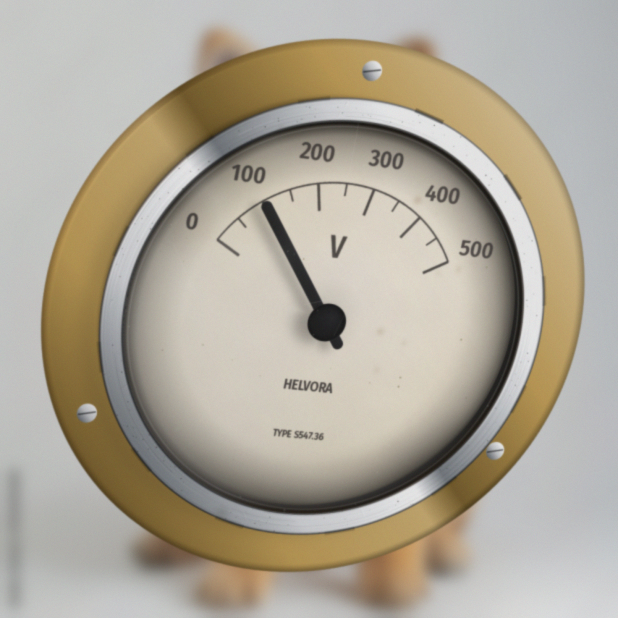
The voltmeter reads V 100
